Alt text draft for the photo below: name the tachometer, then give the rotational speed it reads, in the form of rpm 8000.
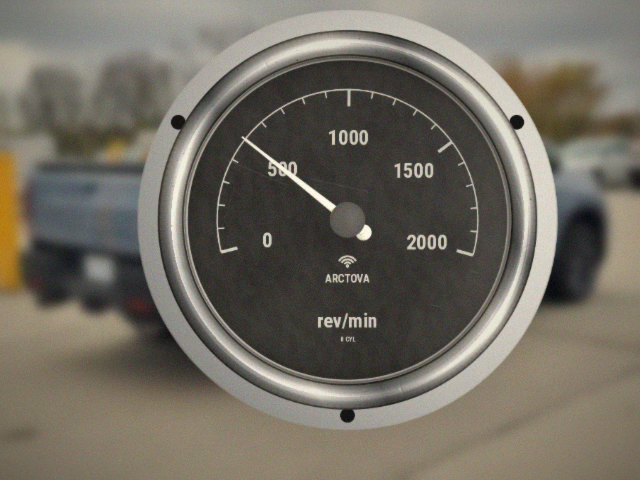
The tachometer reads rpm 500
